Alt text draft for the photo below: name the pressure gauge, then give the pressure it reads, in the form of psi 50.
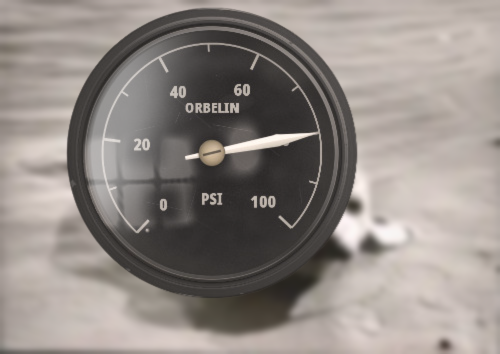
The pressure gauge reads psi 80
